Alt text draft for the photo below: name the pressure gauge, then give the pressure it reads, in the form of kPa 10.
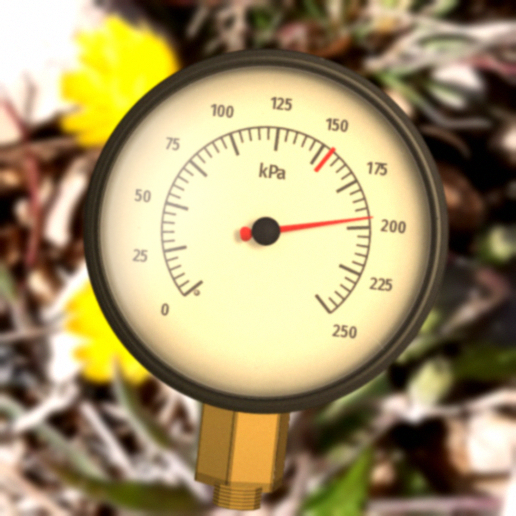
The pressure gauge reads kPa 195
